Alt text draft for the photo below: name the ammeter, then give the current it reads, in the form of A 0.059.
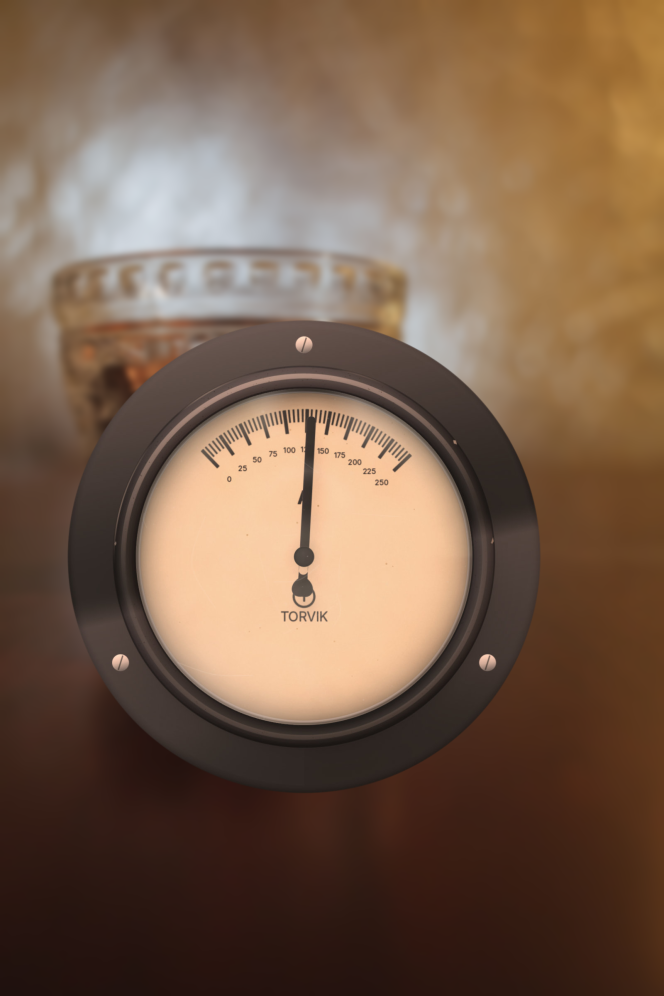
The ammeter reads A 130
